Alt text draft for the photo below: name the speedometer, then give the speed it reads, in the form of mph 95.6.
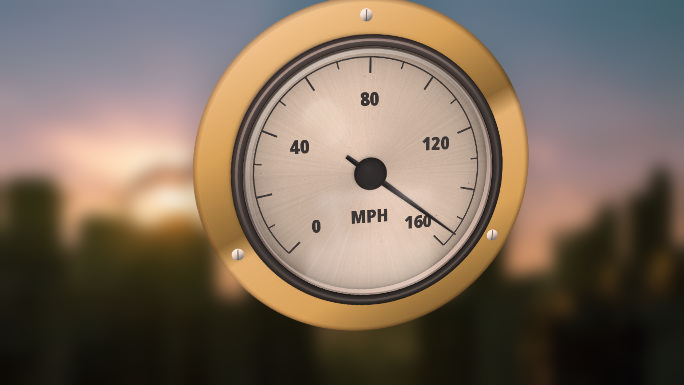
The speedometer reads mph 155
